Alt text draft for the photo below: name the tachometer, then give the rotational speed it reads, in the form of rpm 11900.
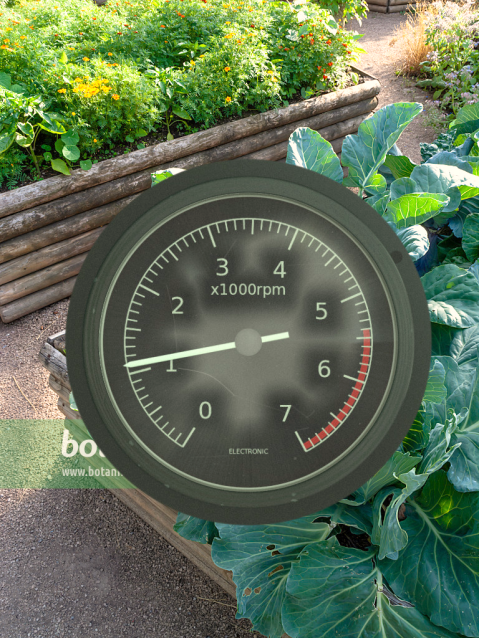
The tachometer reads rpm 1100
